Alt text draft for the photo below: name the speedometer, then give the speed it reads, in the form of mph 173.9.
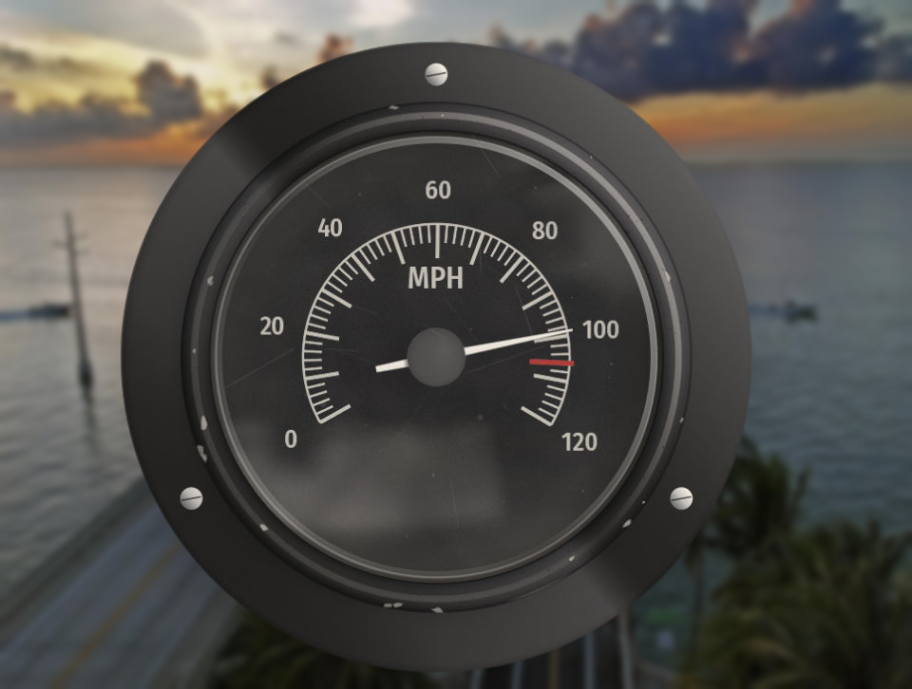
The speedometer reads mph 99
